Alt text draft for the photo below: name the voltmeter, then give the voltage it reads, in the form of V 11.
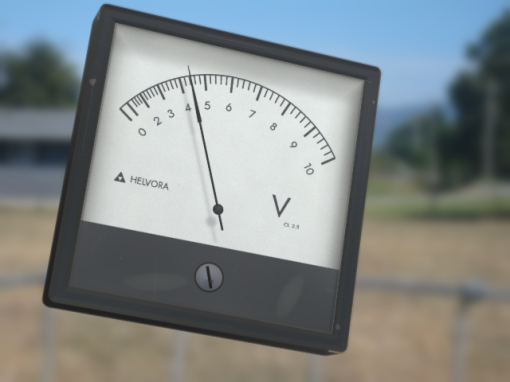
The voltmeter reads V 4.4
